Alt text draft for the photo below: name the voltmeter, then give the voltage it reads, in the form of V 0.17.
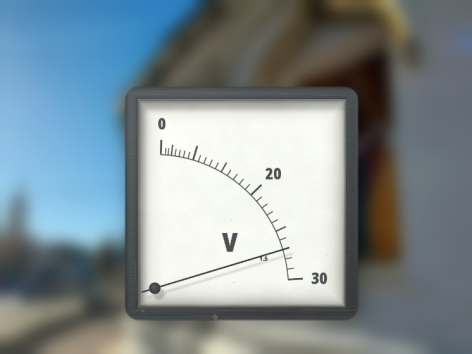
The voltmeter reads V 27
